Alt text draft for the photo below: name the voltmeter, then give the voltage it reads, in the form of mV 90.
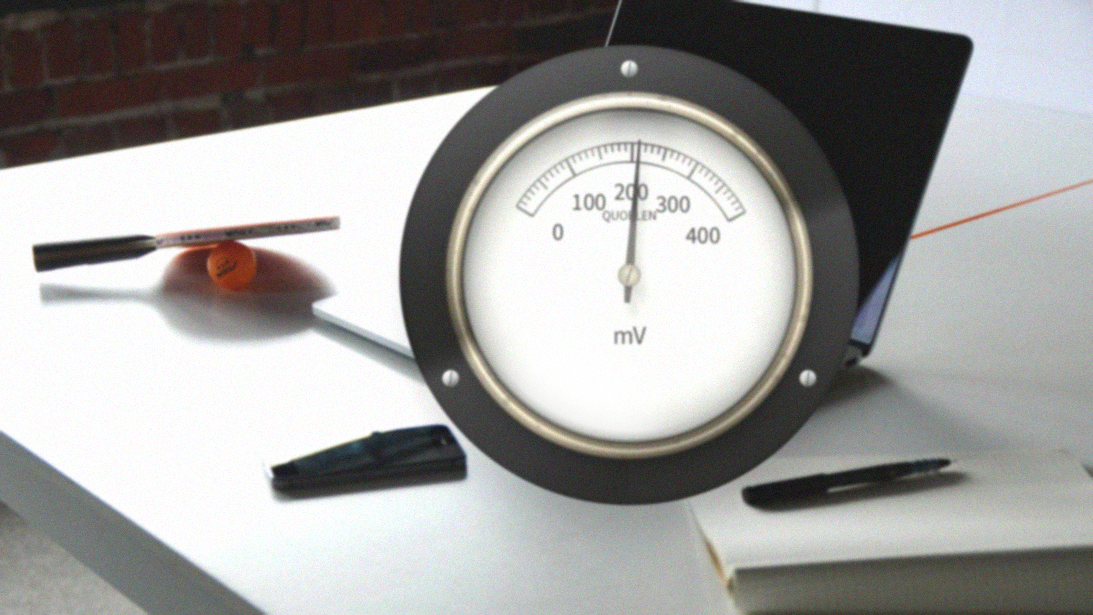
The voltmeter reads mV 210
